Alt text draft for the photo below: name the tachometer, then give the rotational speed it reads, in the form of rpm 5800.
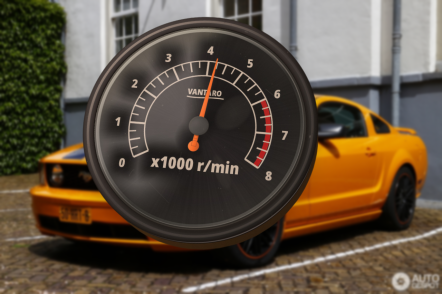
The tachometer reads rpm 4250
